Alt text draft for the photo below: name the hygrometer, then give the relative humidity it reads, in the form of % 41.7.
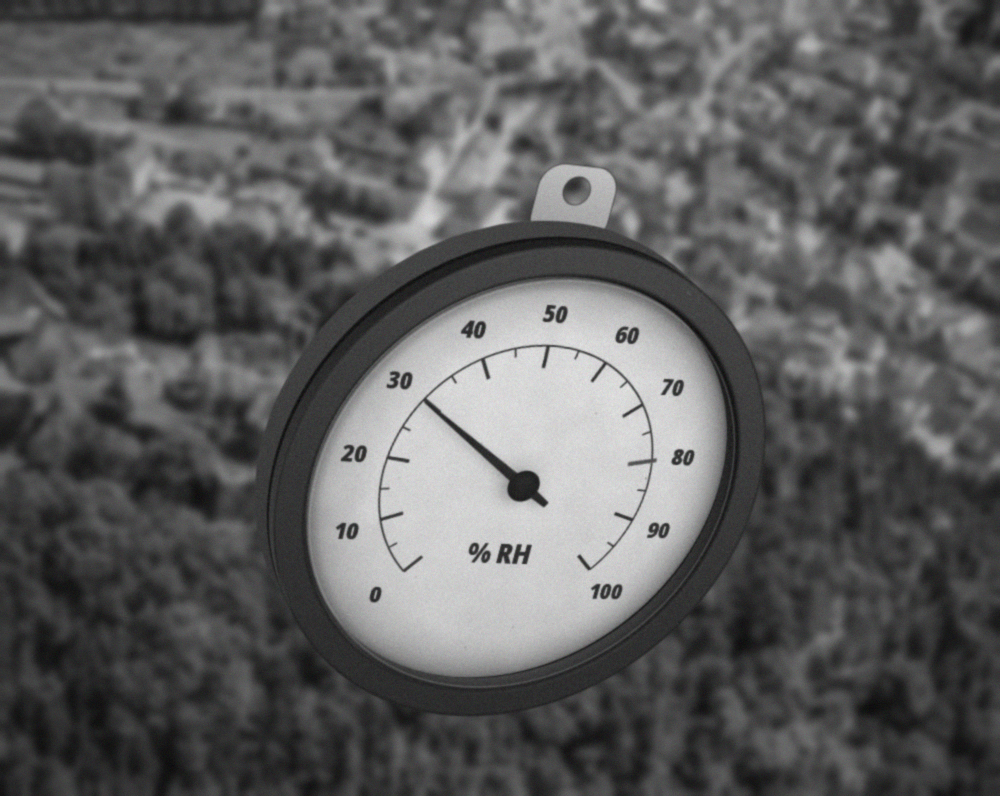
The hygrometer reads % 30
